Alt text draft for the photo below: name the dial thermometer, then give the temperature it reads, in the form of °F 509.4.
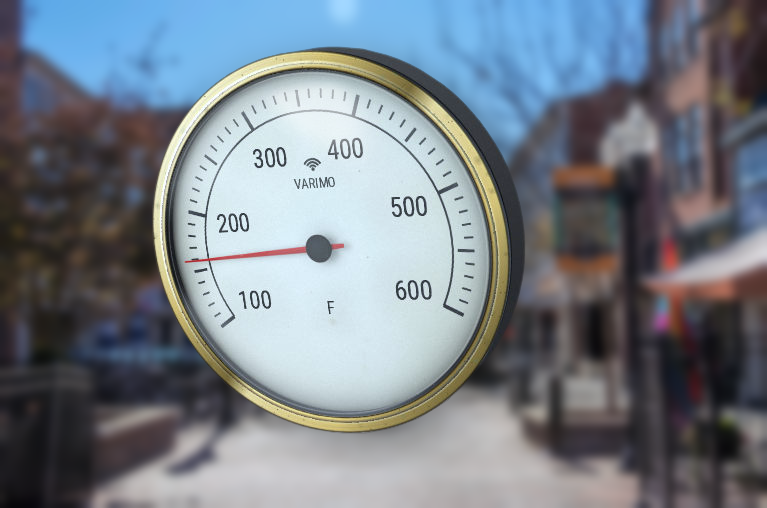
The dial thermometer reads °F 160
